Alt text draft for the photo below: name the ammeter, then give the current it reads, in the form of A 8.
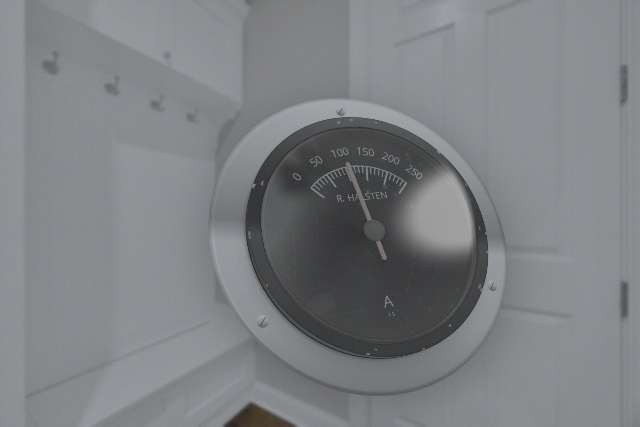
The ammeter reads A 100
